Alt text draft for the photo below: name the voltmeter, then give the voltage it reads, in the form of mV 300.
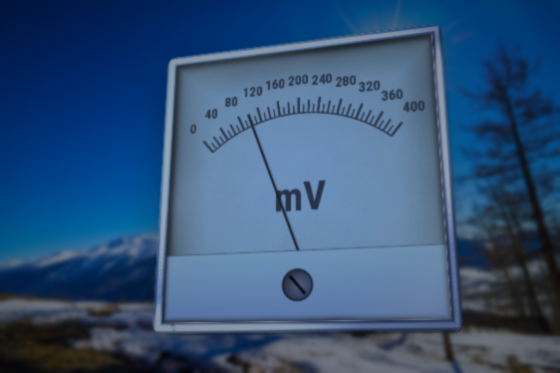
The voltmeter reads mV 100
